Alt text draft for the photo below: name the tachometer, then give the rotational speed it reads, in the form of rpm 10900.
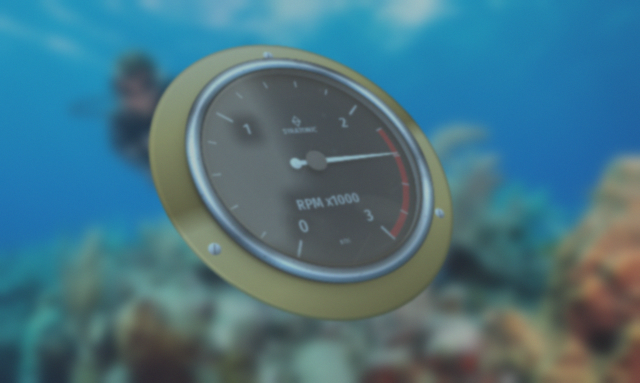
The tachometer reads rpm 2400
